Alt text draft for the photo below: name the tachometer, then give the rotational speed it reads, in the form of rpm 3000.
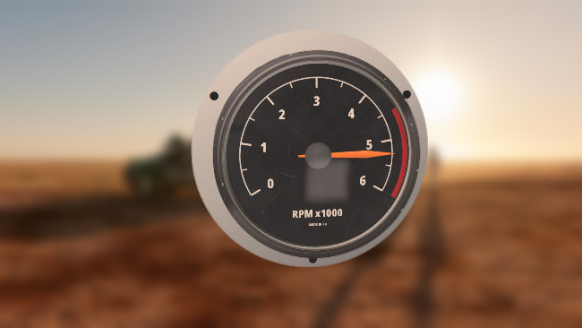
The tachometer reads rpm 5250
